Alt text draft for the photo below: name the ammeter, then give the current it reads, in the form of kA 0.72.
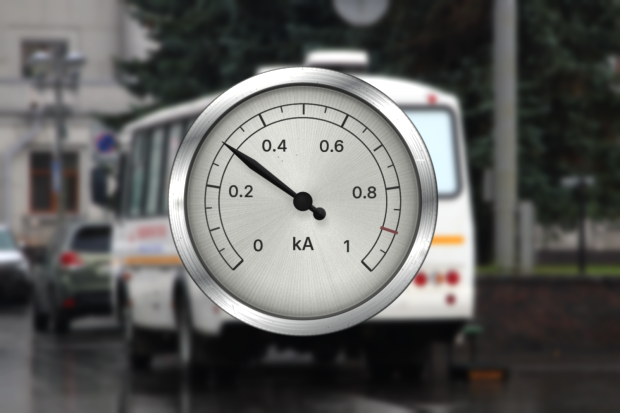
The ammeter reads kA 0.3
